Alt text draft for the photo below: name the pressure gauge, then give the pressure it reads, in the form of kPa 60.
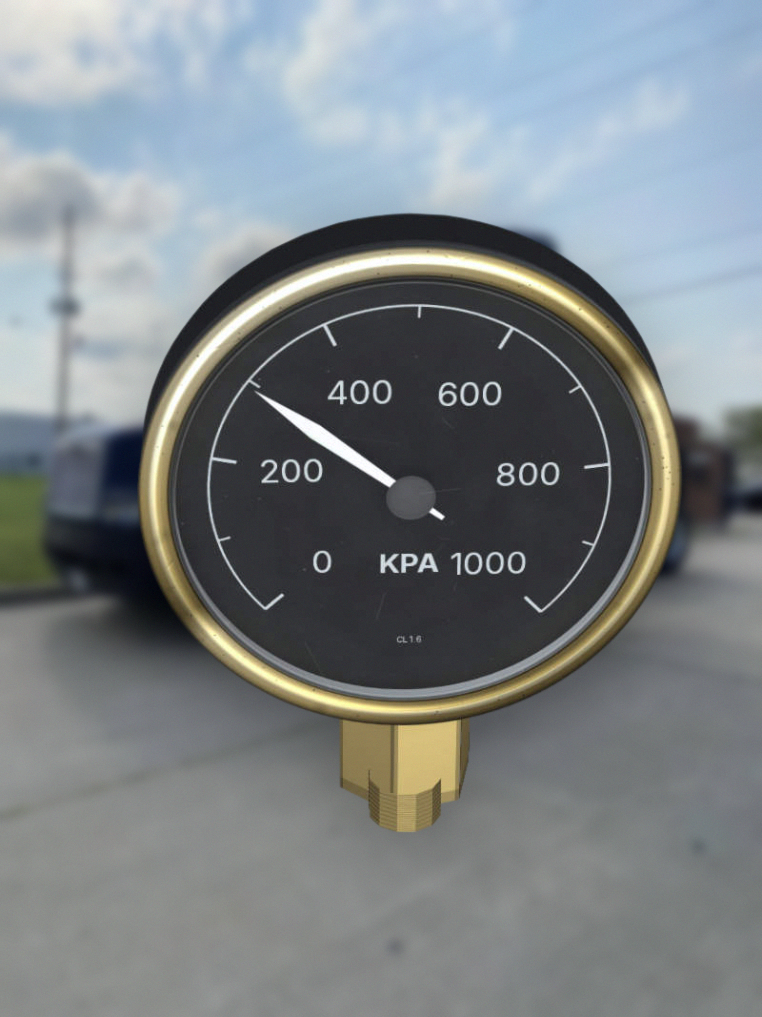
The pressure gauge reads kPa 300
